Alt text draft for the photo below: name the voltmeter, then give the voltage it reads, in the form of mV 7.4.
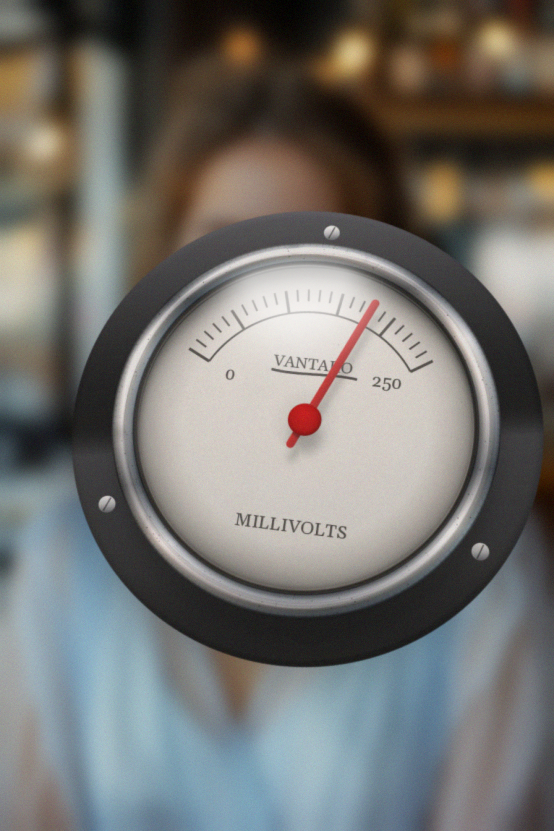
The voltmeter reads mV 180
